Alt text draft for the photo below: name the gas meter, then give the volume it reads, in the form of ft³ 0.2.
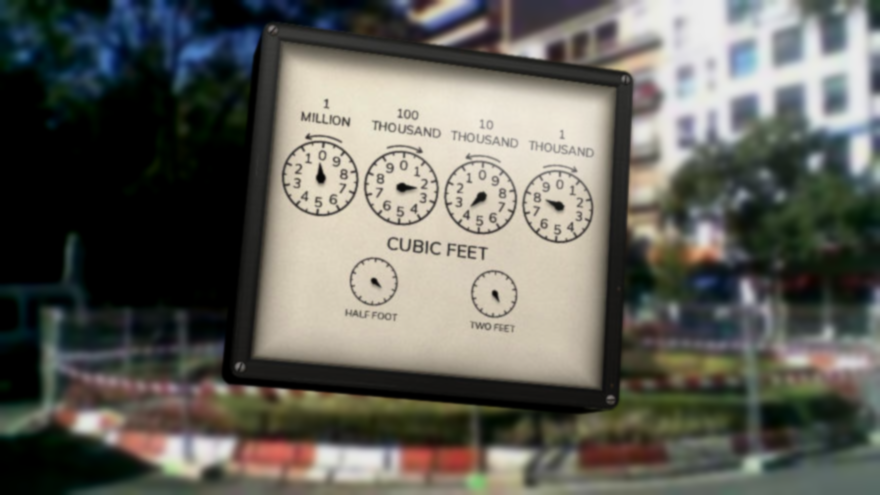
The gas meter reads ft³ 23800
